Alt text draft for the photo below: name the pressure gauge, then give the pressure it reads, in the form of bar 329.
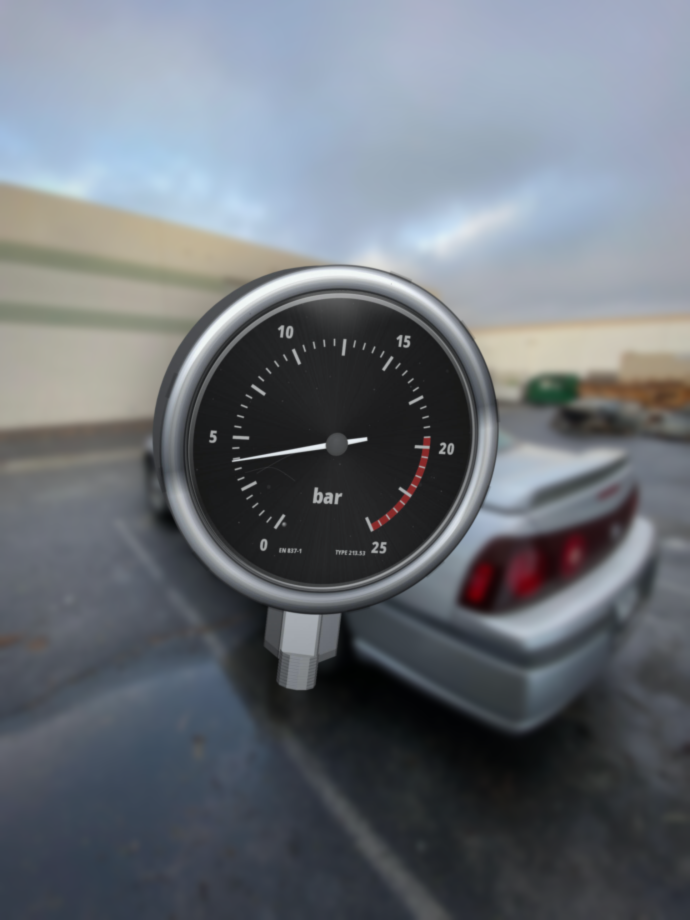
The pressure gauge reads bar 4
